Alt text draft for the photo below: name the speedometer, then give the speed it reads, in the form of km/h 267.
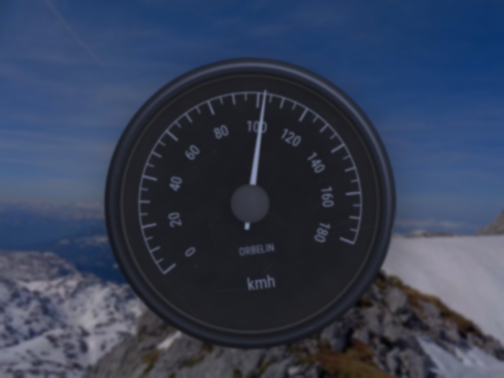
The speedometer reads km/h 102.5
